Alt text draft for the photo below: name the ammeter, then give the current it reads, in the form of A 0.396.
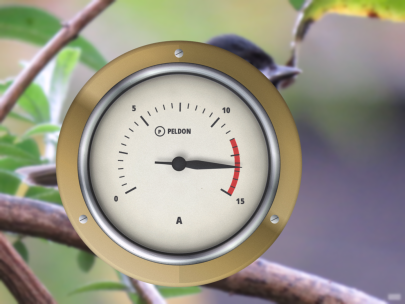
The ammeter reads A 13.25
